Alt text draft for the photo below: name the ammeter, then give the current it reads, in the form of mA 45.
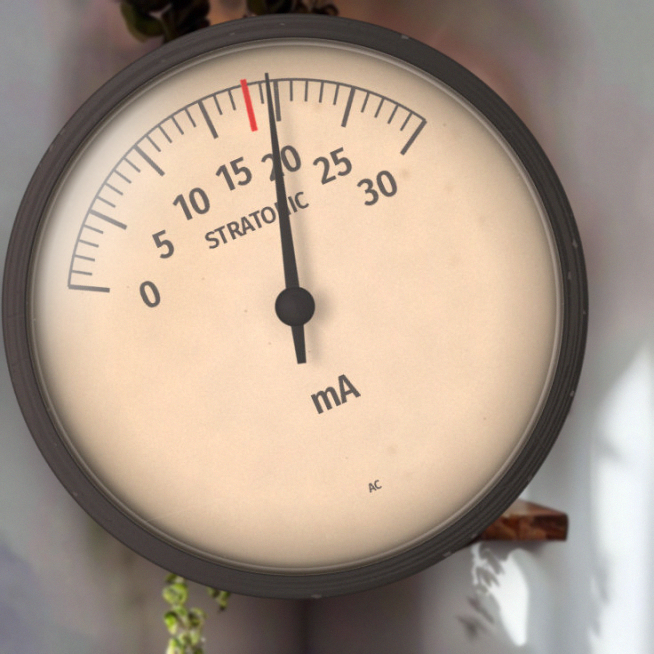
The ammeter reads mA 19.5
